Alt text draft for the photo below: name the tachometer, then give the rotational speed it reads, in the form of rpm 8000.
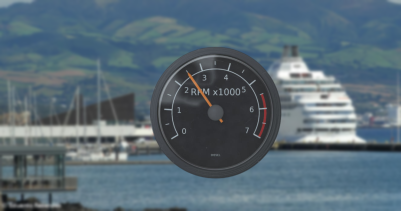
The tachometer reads rpm 2500
